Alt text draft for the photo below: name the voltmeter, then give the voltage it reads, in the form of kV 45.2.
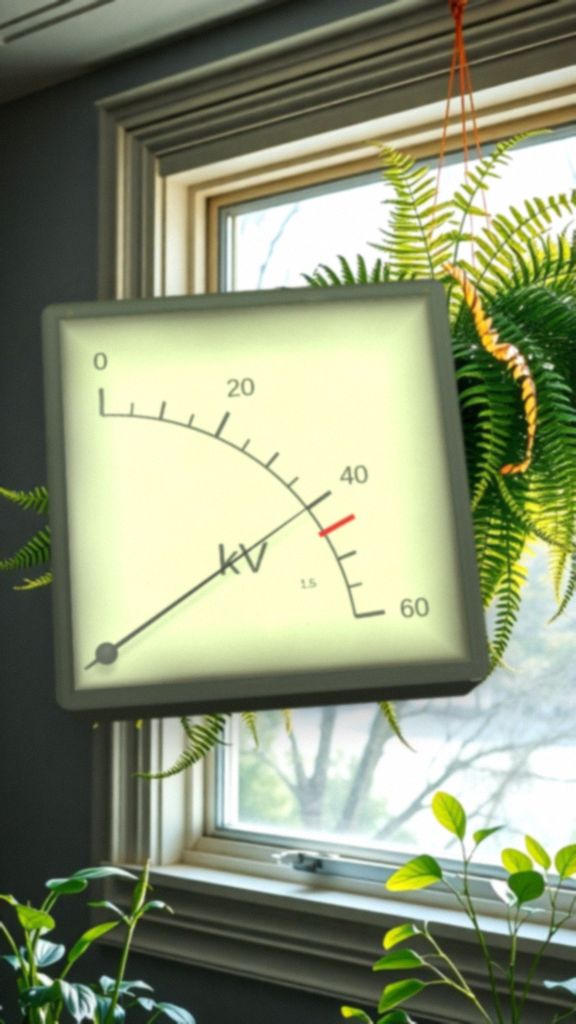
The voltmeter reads kV 40
